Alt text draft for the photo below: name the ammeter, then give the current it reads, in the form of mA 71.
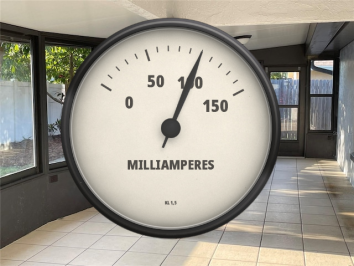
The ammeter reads mA 100
